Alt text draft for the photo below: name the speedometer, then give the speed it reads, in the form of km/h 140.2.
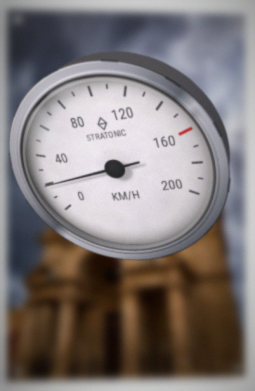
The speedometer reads km/h 20
